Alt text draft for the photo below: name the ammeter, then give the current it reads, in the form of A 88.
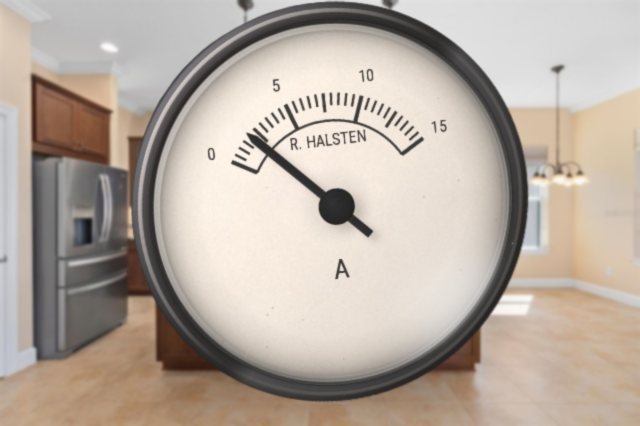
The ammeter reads A 2
